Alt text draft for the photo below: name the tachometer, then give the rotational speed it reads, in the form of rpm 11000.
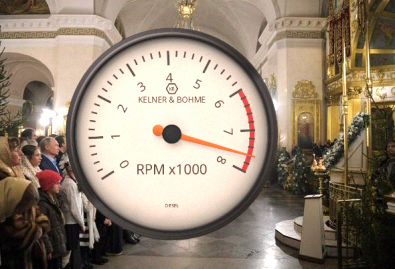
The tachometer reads rpm 7600
